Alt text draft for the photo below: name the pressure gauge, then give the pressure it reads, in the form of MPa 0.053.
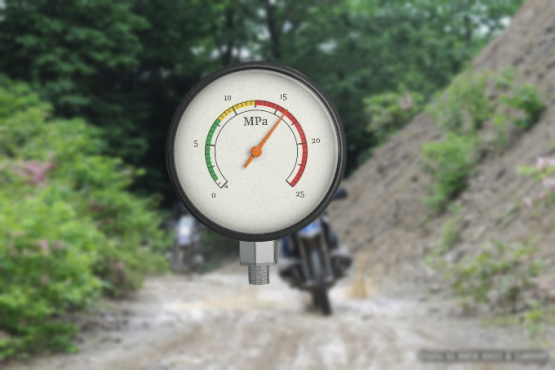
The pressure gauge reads MPa 16
